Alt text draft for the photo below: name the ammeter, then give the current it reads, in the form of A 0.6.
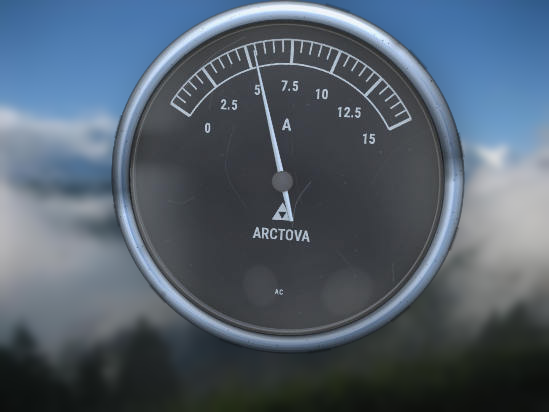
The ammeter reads A 5.5
